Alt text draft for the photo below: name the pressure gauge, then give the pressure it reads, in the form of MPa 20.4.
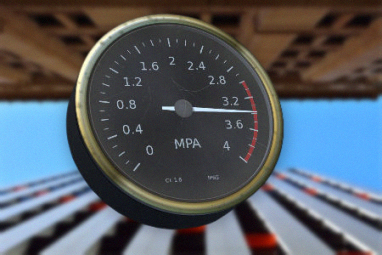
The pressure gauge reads MPa 3.4
